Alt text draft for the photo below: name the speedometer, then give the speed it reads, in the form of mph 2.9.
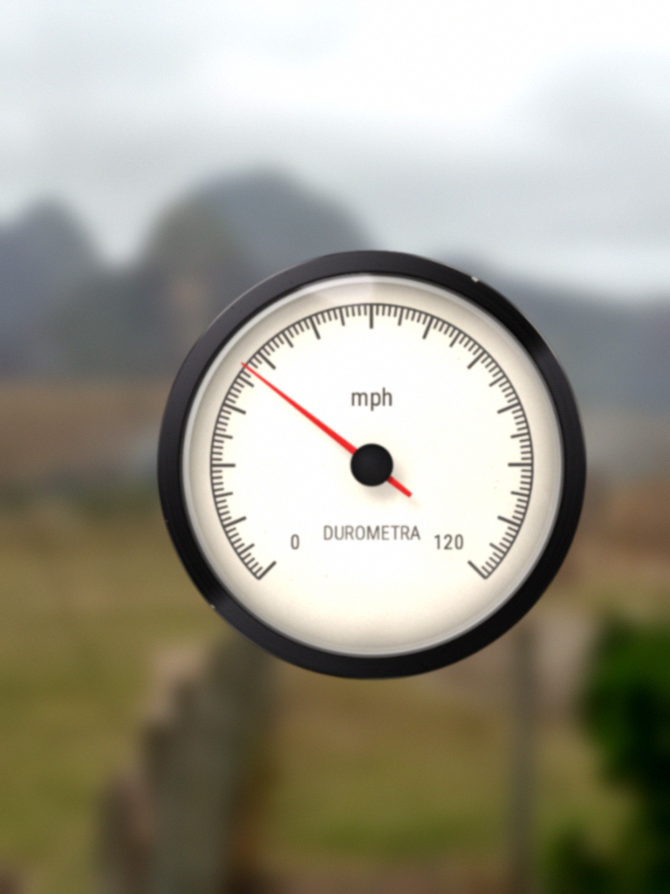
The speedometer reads mph 37
